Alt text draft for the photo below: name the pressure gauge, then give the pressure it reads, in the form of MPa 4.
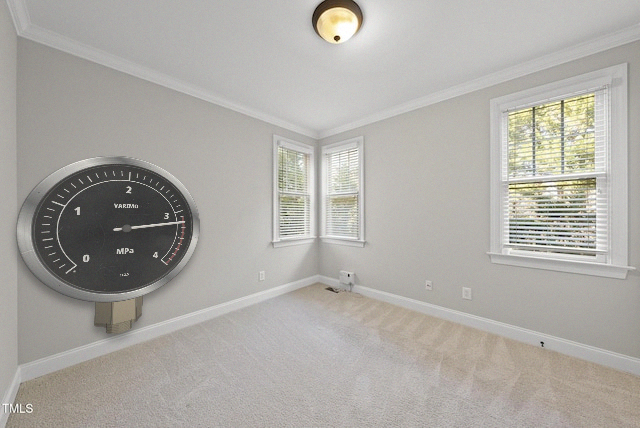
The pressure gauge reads MPa 3.2
